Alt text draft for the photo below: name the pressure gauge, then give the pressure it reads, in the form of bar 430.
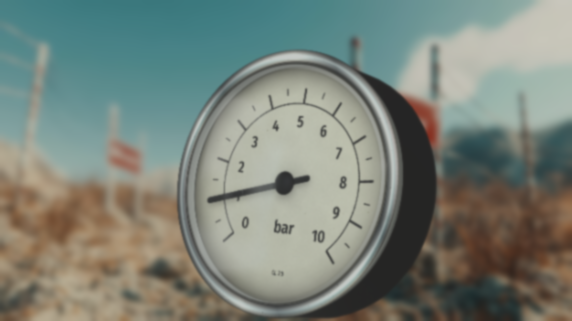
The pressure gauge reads bar 1
